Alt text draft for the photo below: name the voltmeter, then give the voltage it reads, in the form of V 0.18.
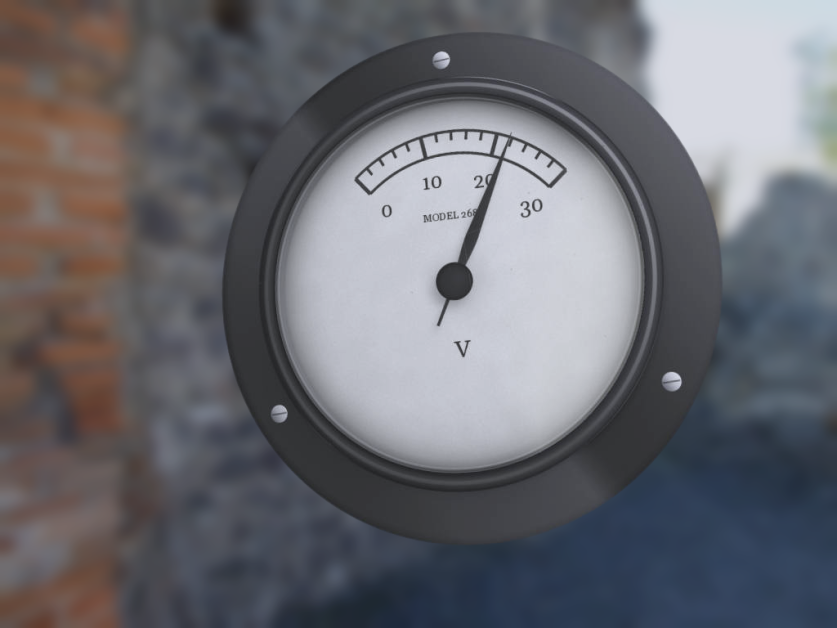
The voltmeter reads V 22
